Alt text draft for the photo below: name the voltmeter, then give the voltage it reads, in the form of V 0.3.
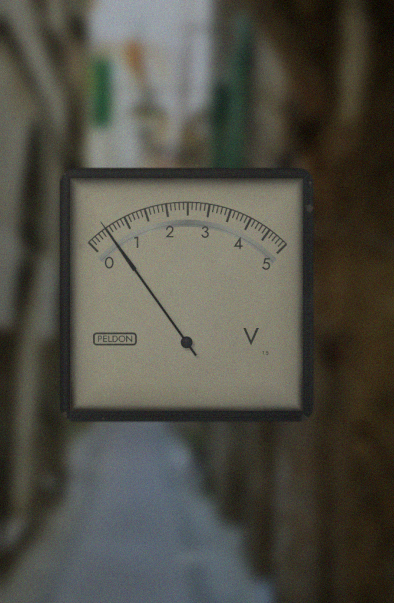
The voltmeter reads V 0.5
